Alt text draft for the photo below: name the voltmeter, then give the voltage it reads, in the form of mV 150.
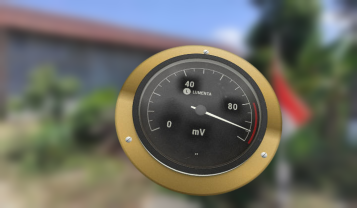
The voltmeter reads mV 95
